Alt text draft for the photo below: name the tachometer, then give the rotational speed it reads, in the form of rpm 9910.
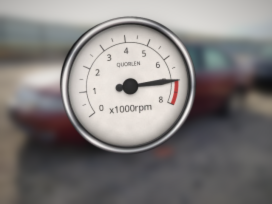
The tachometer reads rpm 7000
